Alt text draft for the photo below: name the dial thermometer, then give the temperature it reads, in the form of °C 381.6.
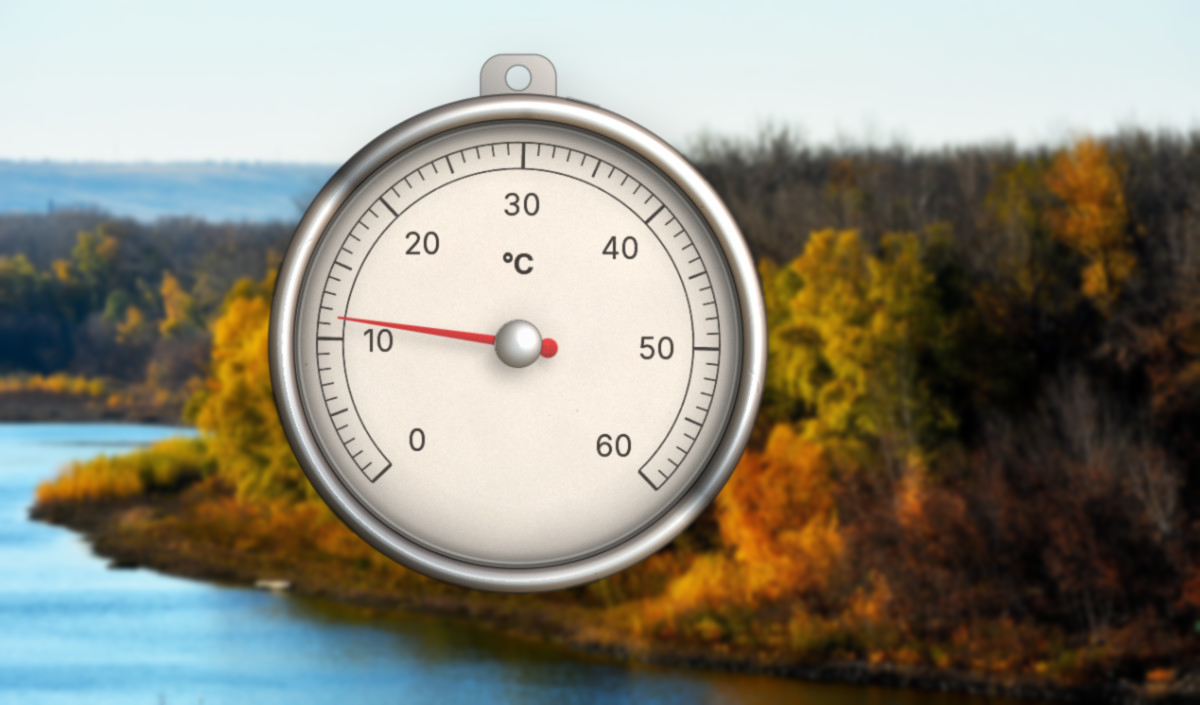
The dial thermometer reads °C 11.5
